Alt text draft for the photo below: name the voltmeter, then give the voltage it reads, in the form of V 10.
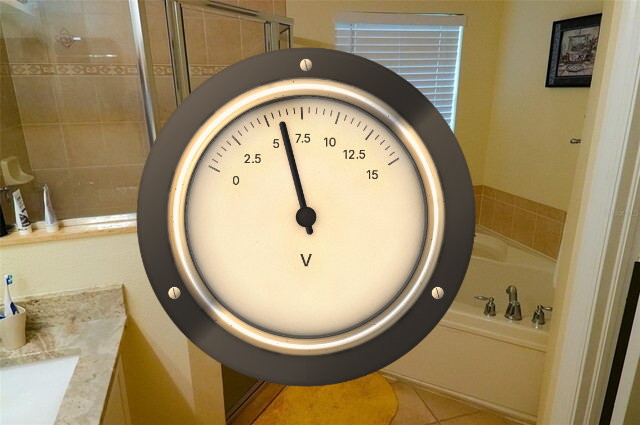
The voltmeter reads V 6
